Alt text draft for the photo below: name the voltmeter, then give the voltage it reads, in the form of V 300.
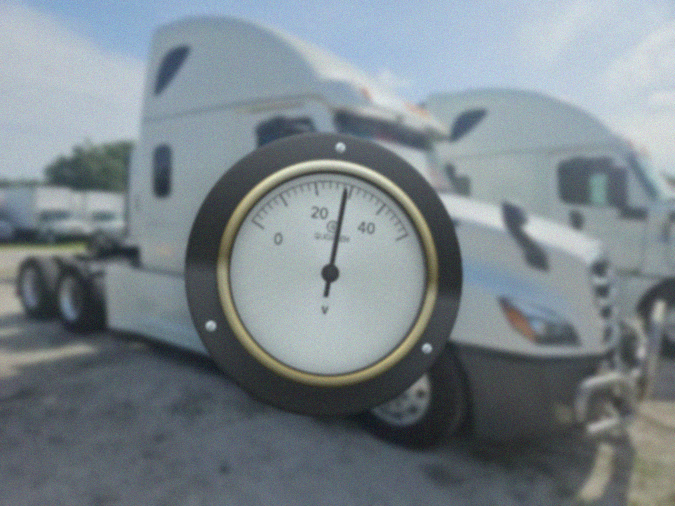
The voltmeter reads V 28
